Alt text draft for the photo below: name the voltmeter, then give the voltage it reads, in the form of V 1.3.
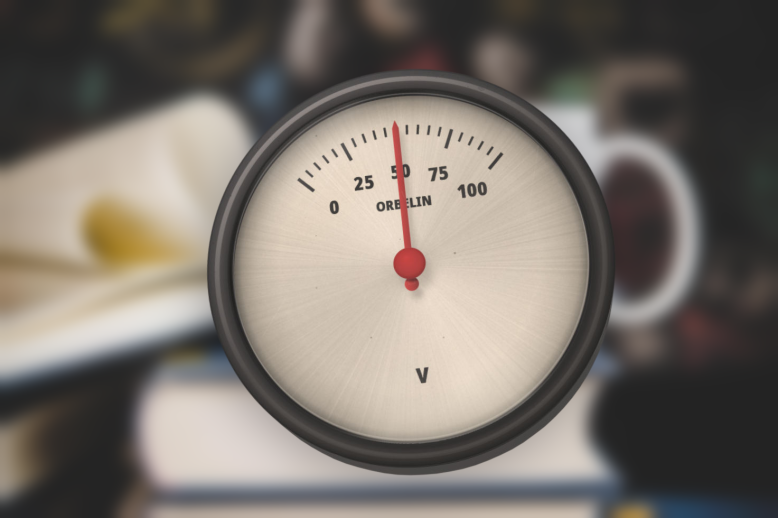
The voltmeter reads V 50
